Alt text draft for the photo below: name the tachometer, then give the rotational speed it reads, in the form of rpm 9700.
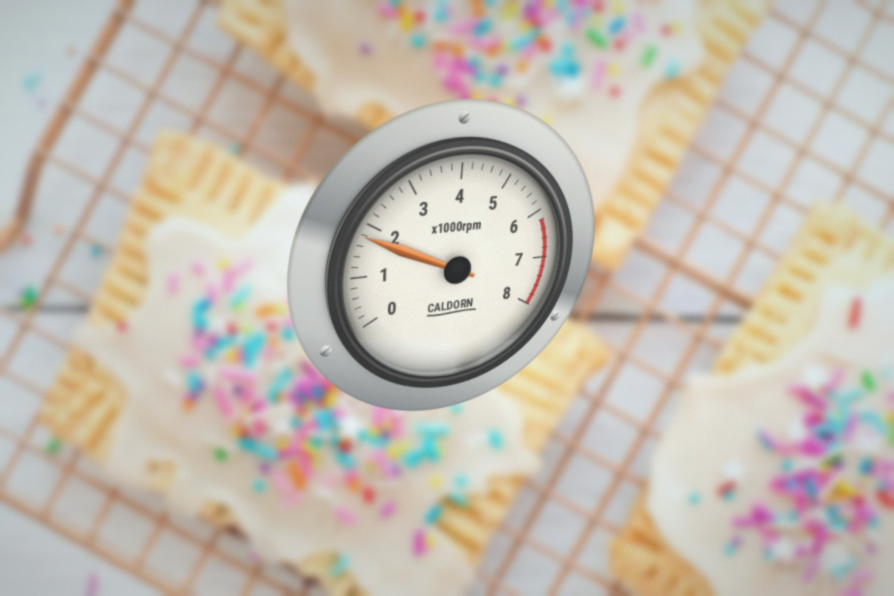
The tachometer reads rpm 1800
